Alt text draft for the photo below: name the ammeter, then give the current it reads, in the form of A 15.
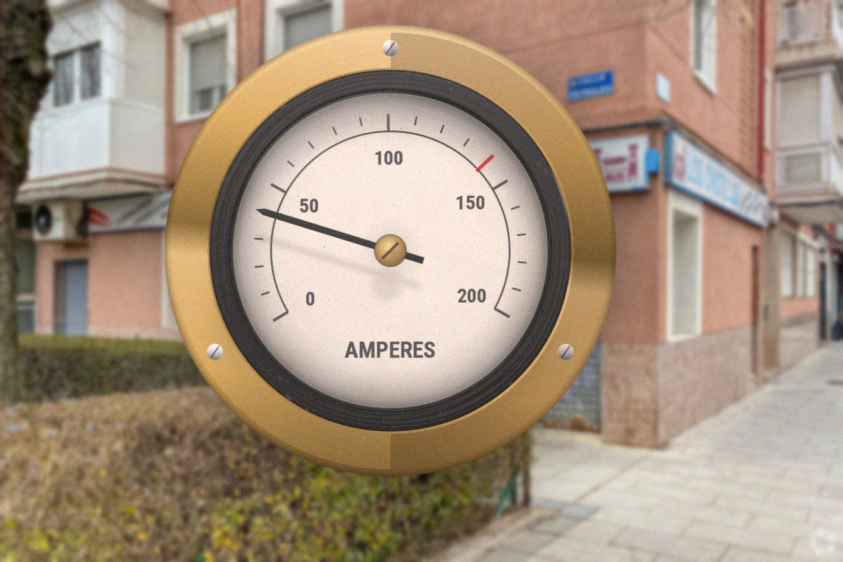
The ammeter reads A 40
